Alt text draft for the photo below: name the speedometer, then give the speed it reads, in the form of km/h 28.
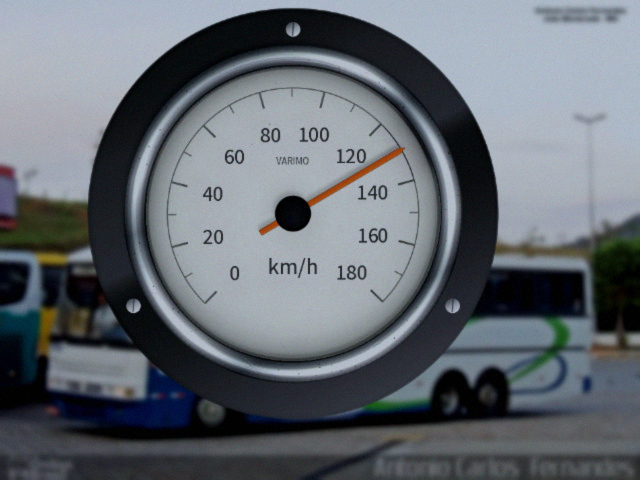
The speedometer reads km/h 130
